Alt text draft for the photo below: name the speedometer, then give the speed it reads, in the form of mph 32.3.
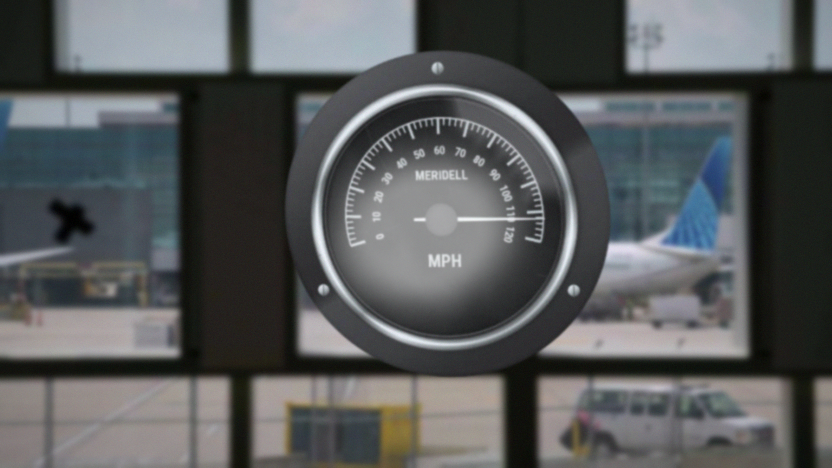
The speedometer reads mph 112
